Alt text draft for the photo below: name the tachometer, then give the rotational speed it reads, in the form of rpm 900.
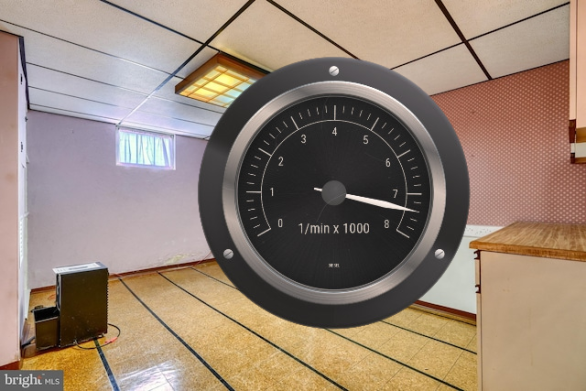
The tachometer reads rpm 7400
